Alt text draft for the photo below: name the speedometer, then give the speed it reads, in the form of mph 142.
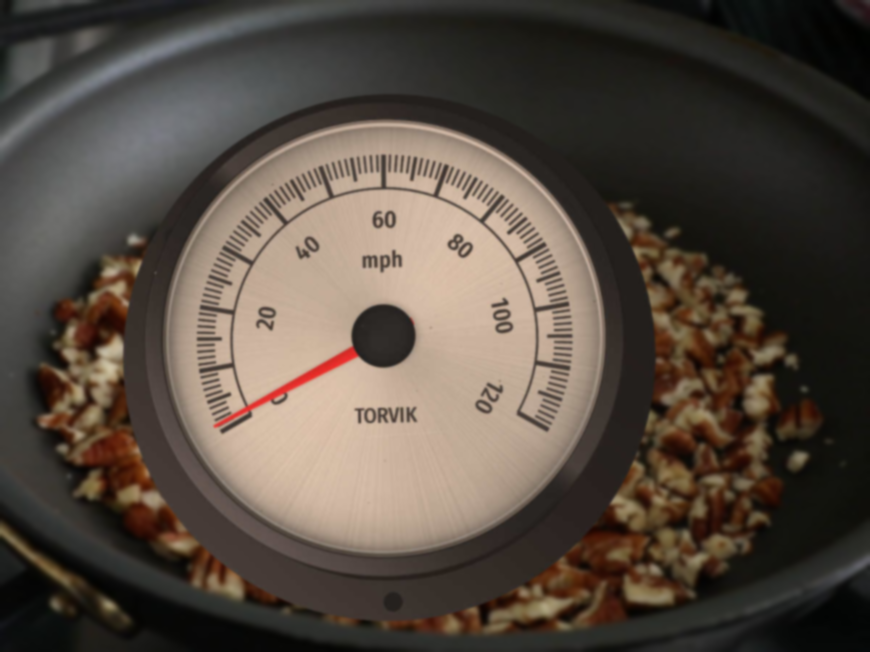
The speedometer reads mph 1
